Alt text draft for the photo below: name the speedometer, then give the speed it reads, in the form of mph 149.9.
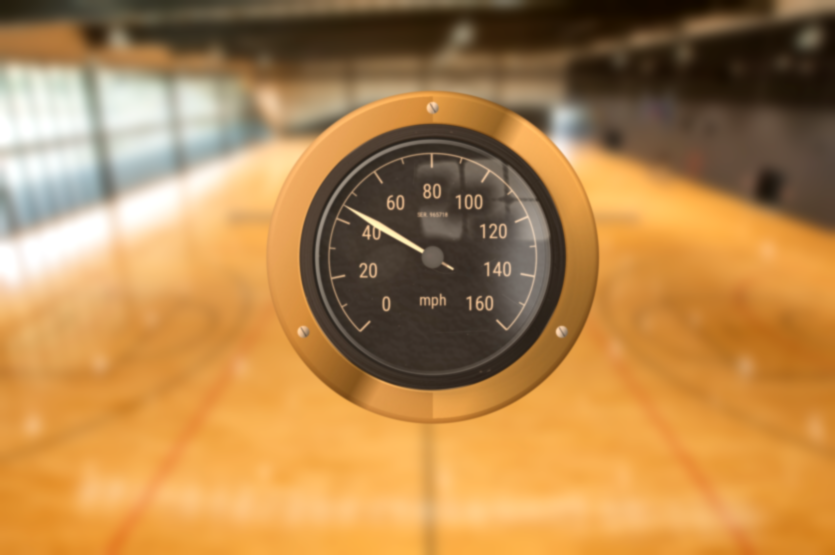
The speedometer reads mph 45
